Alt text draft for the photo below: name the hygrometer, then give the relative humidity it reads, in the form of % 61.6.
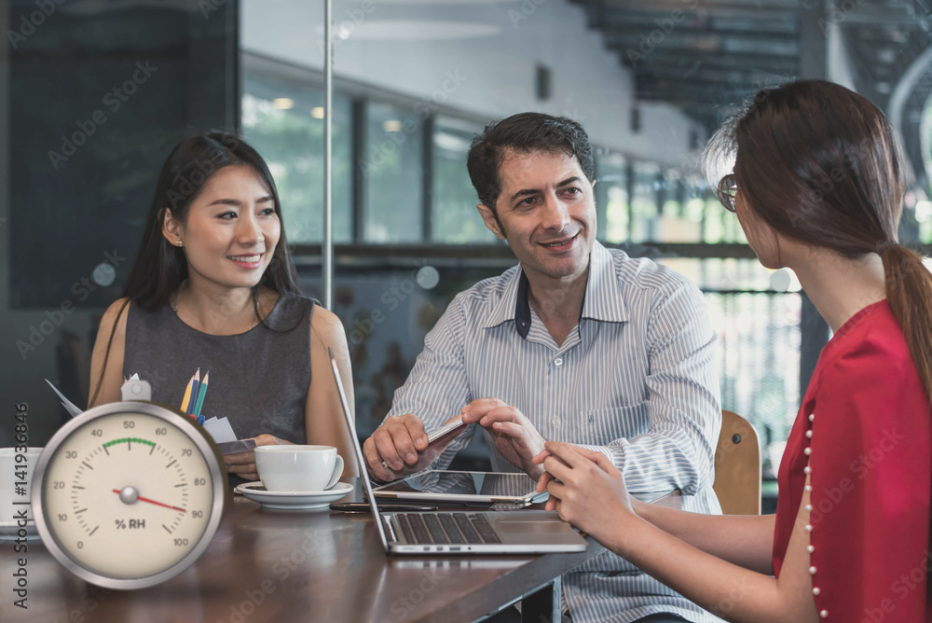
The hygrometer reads % 90
